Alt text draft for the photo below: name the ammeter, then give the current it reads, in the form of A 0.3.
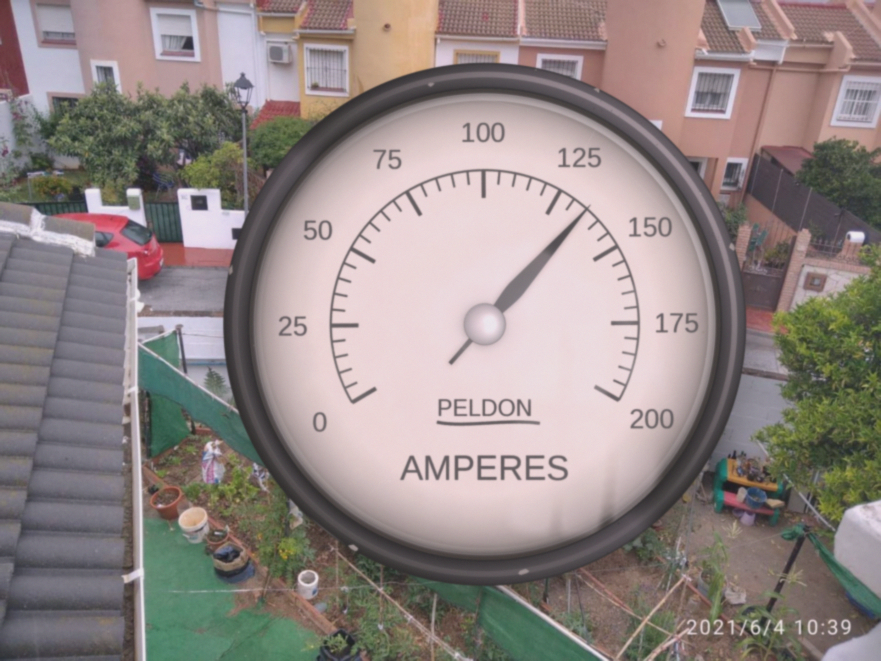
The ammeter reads A 135
